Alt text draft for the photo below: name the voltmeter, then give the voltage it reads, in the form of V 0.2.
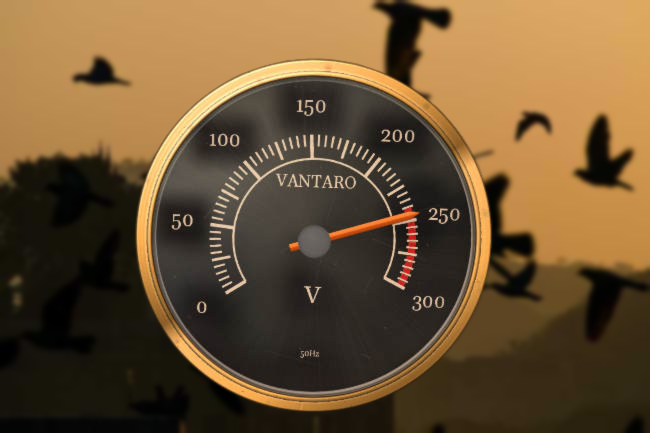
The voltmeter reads V 245
